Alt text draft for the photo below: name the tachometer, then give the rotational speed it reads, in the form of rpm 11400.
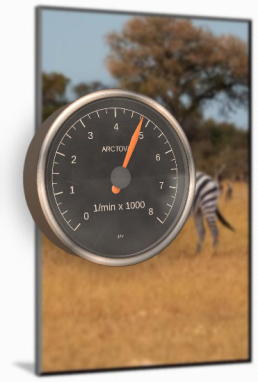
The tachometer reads rpm 4750
